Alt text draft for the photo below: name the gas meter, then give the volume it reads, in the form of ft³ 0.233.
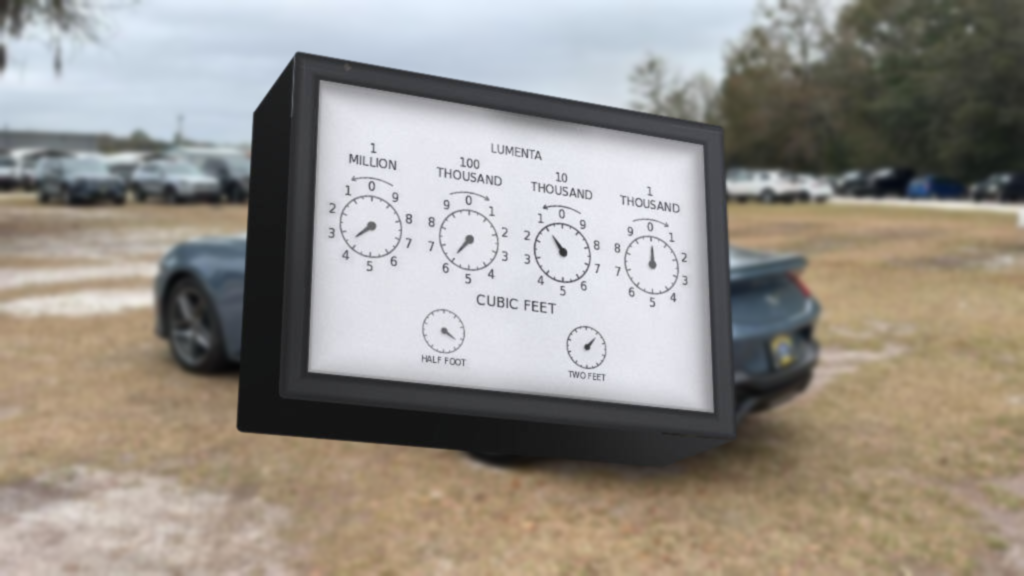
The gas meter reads ft³ 361000
